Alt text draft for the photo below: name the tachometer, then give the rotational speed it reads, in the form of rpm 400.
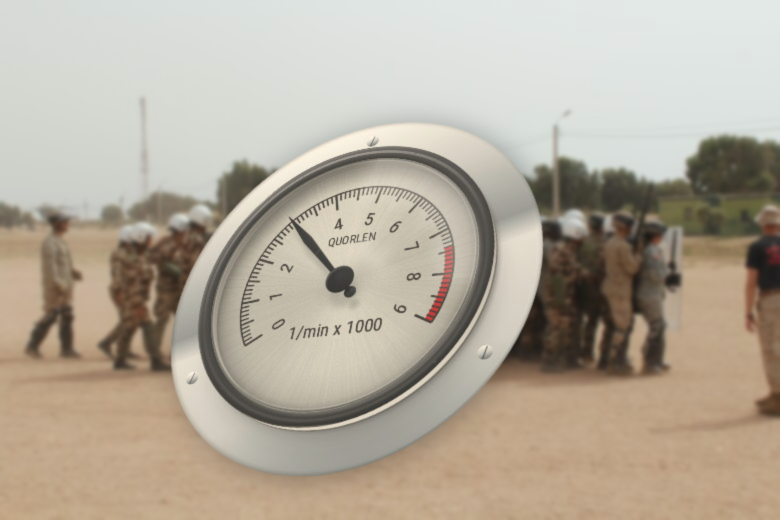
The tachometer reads rpm 3000
